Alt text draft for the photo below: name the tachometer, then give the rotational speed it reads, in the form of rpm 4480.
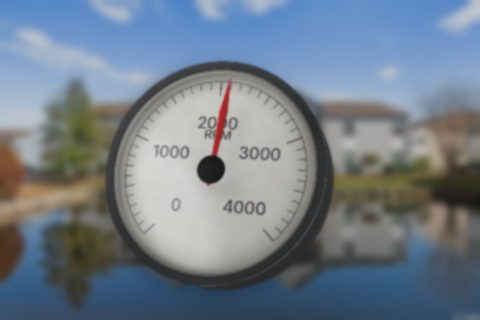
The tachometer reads rpm 2100
